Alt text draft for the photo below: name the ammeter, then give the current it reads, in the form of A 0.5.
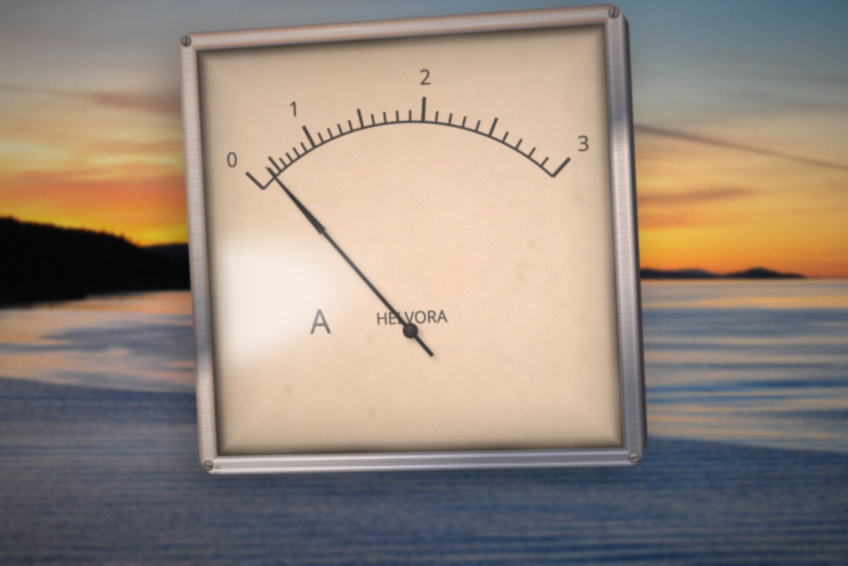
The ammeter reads A 0.4
